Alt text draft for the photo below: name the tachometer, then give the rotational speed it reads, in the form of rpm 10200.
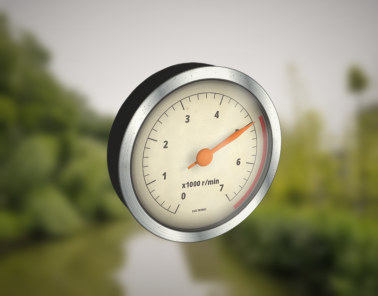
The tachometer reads rpm 5000
